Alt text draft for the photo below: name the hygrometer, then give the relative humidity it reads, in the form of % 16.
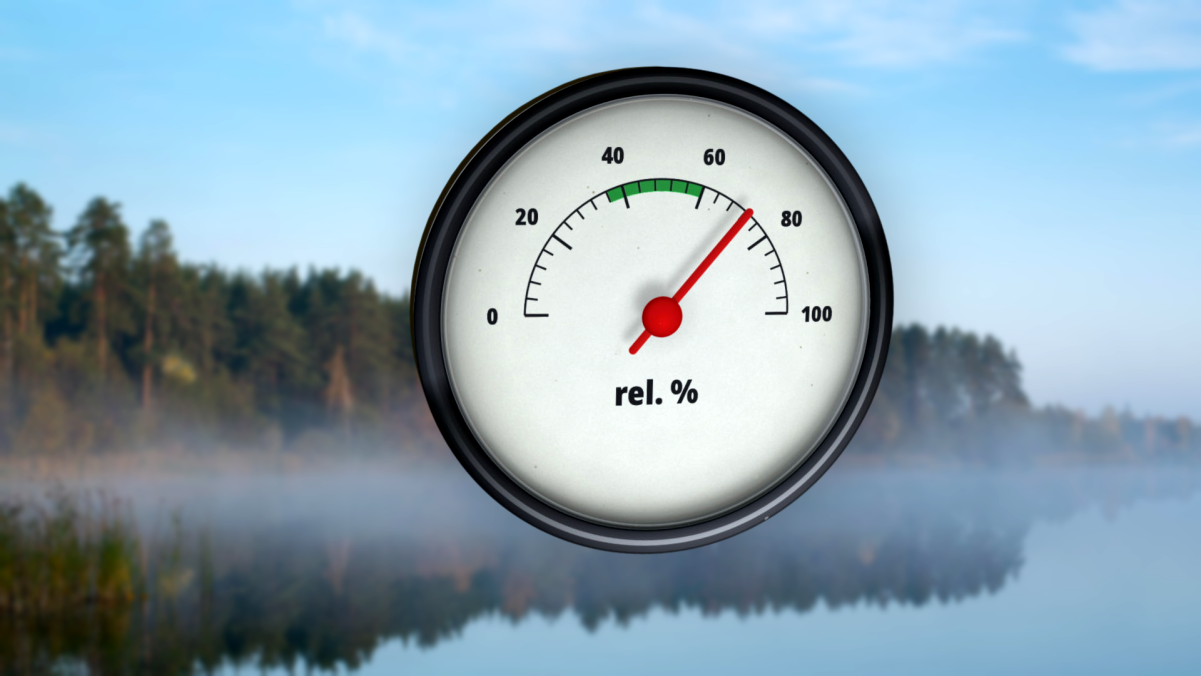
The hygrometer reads % 72
